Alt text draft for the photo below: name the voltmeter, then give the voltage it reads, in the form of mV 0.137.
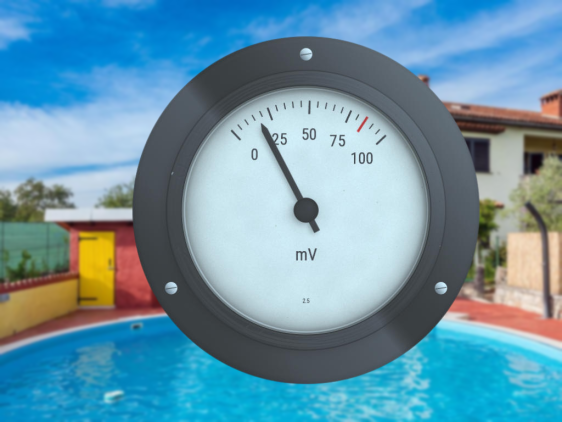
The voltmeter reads mV 17.5
